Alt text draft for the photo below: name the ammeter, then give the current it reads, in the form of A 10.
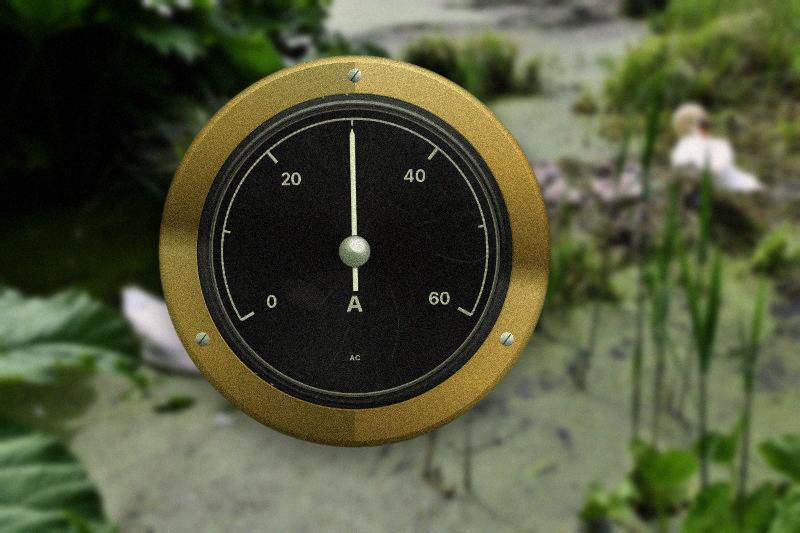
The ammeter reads A 30
